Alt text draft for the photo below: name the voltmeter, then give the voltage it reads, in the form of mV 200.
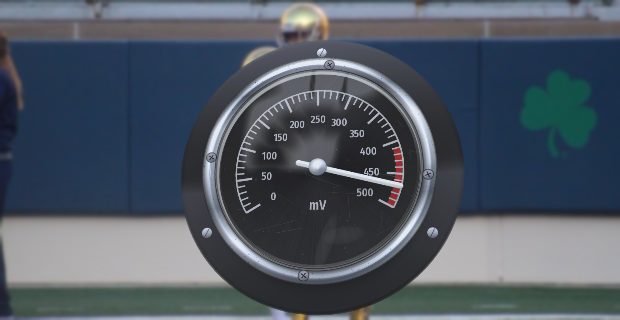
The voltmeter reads mV 470
